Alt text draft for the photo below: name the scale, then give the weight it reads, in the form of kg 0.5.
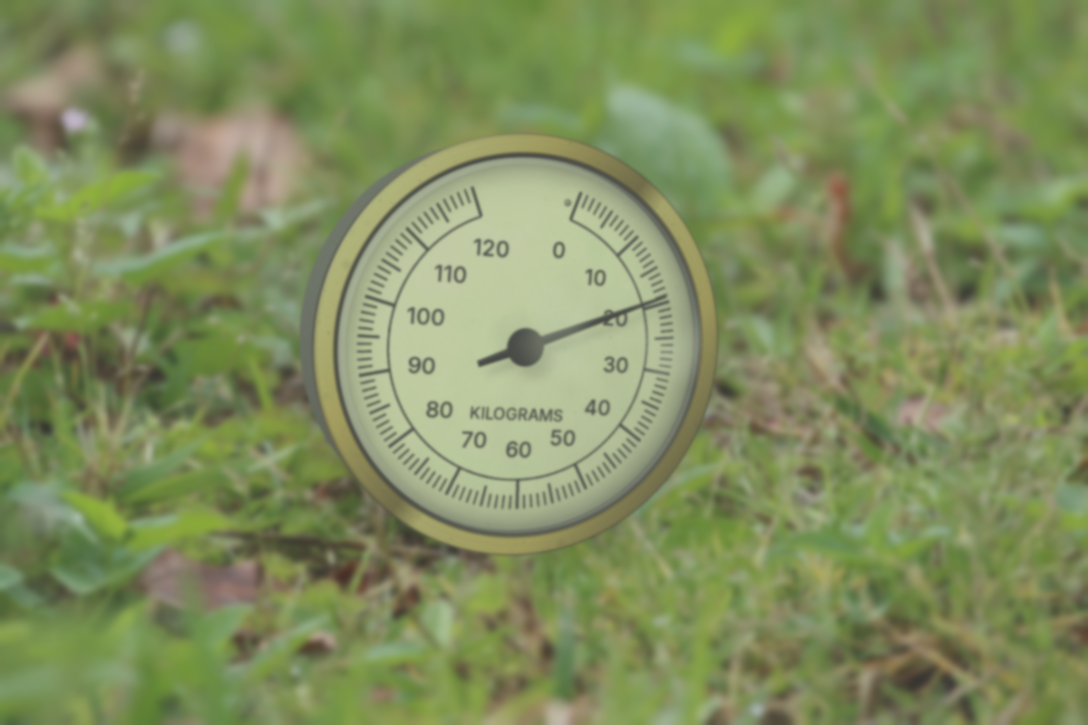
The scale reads kg 19
